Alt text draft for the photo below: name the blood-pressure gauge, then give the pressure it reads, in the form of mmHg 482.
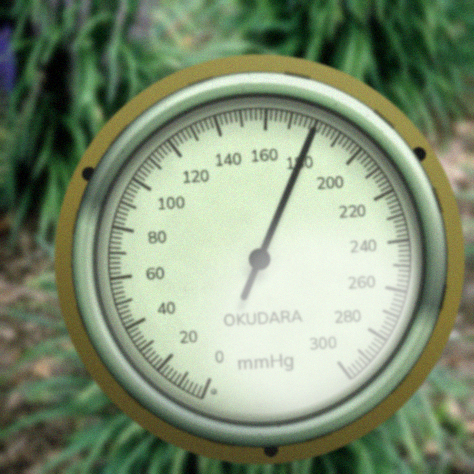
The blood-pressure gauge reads mmHg 180
